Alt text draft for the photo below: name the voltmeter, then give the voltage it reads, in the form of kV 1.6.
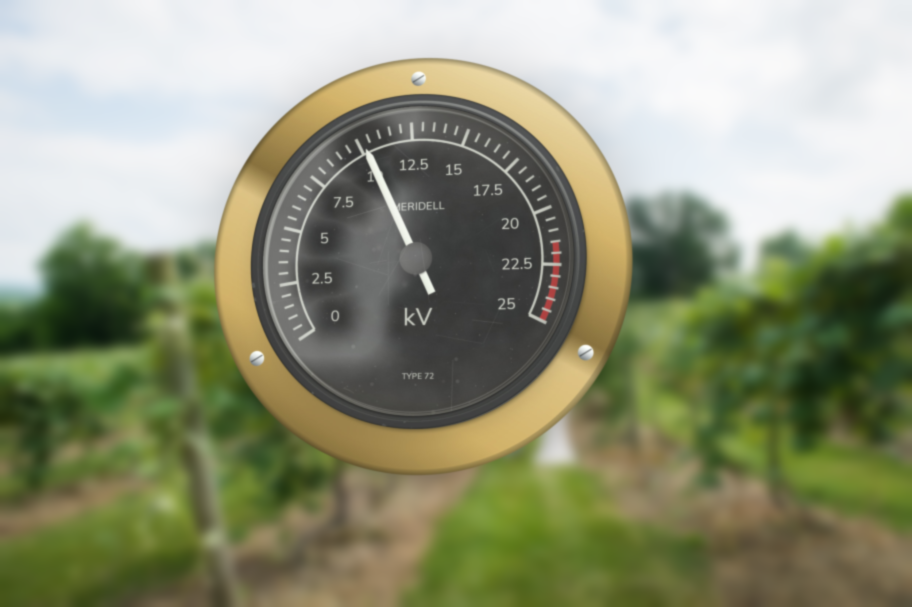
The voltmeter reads kV 10.25
